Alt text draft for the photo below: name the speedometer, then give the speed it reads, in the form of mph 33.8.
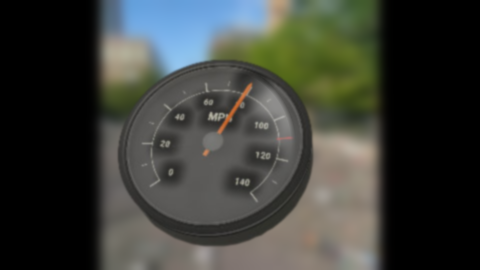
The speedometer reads mph 80
